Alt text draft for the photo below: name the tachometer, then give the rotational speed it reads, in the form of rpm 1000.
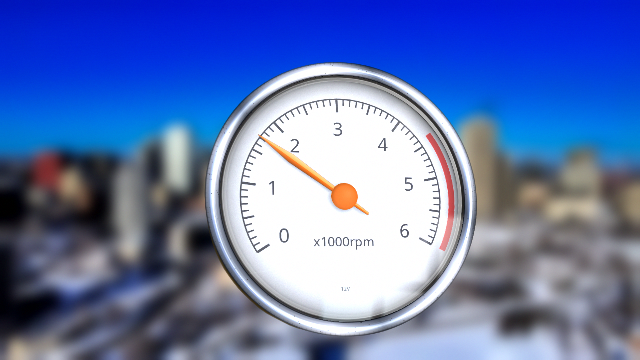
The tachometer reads rpm 1700
